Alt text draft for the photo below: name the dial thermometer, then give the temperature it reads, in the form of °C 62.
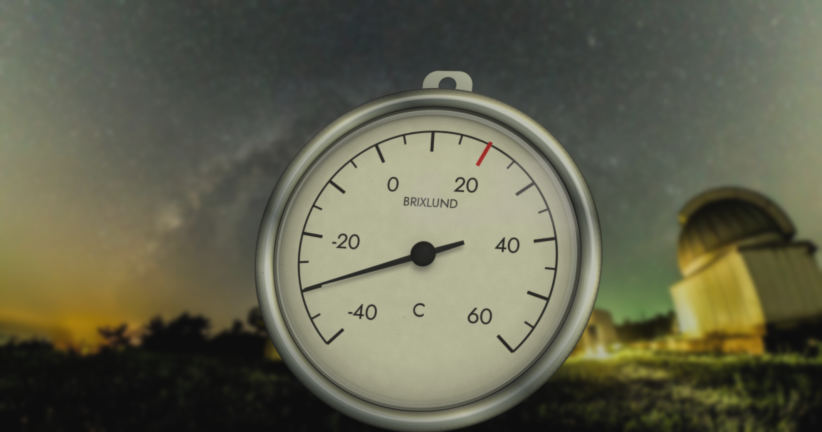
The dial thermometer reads °C -30
